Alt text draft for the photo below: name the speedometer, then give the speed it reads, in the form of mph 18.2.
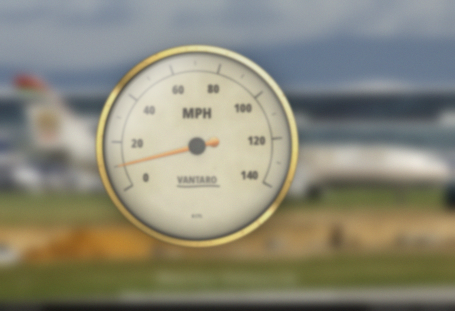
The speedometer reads mph 10
